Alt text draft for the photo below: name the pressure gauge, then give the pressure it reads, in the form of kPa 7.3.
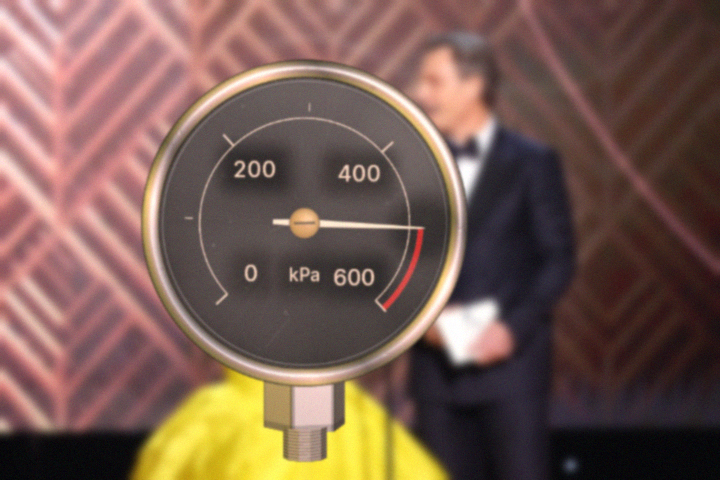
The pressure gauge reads kPa 500
